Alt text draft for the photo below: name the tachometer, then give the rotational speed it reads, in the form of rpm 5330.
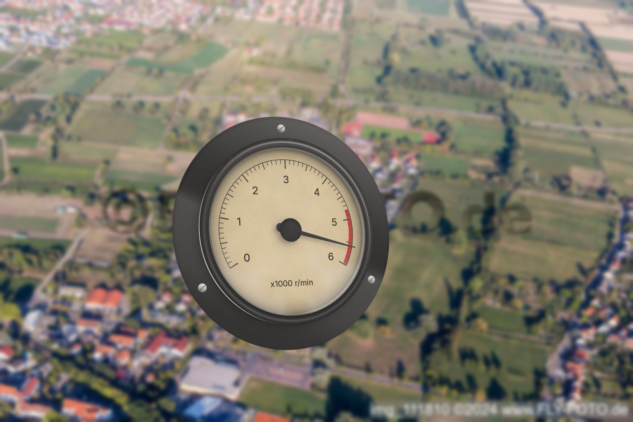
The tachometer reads rpm 5600
